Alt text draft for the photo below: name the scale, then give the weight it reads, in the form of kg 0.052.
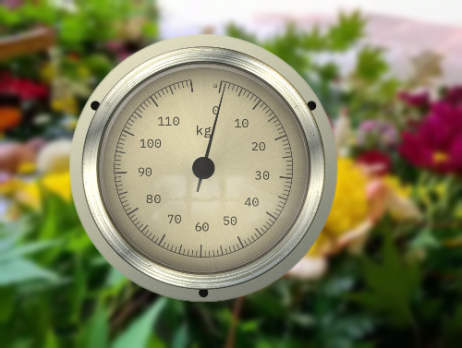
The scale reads kg 1
